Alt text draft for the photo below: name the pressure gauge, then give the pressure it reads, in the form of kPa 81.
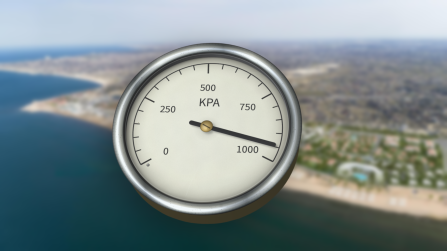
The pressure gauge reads kPa 950
